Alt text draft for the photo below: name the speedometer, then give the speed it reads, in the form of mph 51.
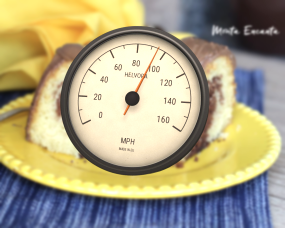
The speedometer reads mph 95
